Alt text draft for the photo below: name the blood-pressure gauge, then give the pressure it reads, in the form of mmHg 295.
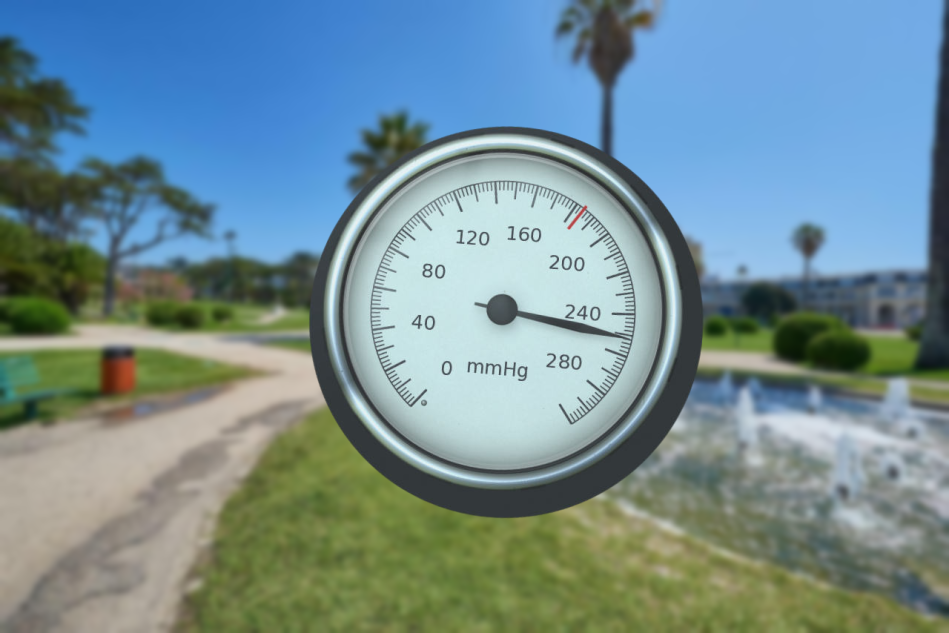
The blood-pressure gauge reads mmHg 252
